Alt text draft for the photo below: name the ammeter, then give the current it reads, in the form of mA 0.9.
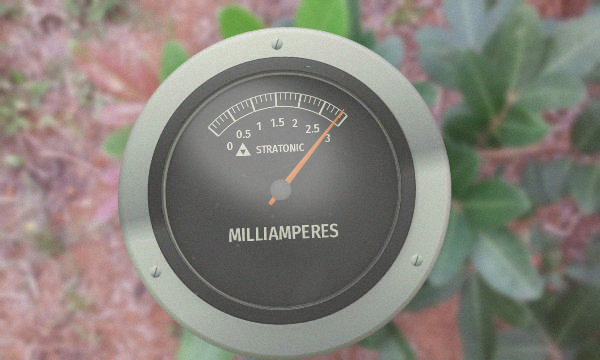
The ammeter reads mA 2.9
